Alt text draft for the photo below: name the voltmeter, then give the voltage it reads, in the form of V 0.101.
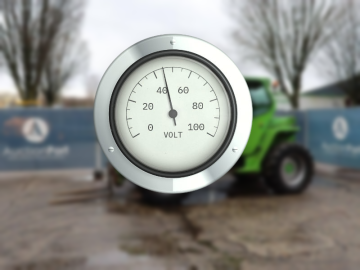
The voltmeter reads V 45
